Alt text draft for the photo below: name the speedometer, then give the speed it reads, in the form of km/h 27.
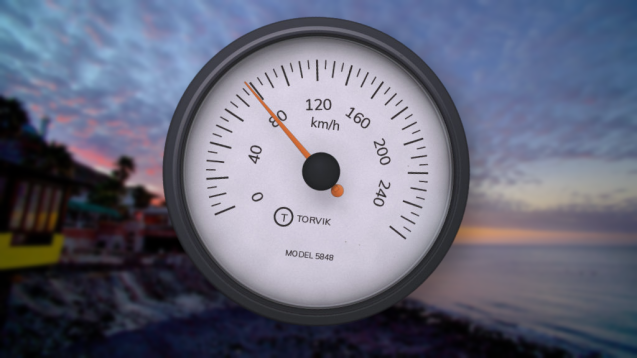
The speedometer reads km/h 77.5
